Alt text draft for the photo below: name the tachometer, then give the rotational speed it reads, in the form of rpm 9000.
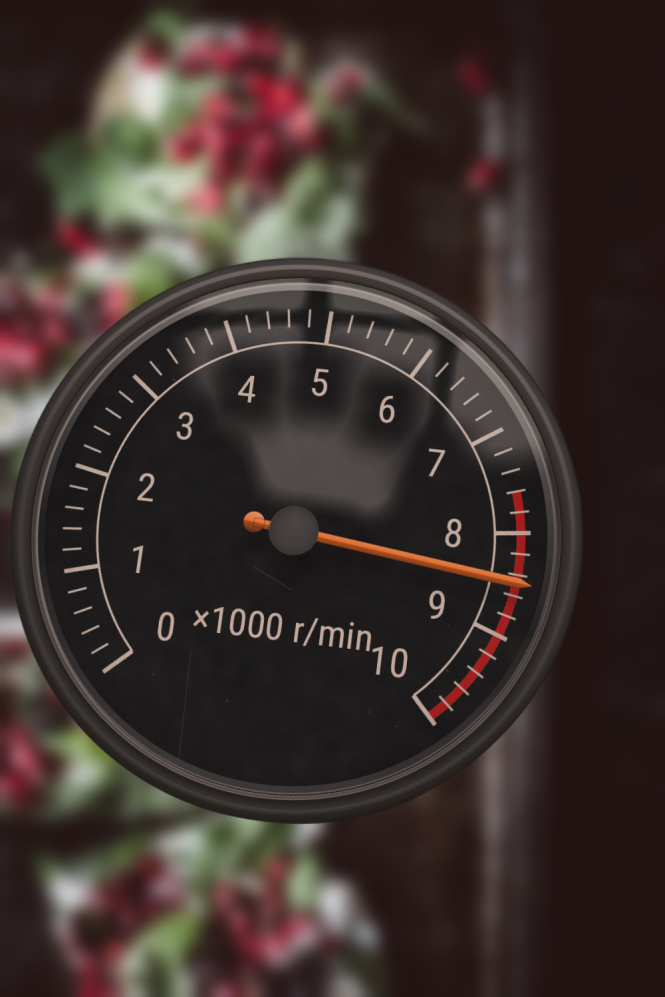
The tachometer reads rpm 8500
